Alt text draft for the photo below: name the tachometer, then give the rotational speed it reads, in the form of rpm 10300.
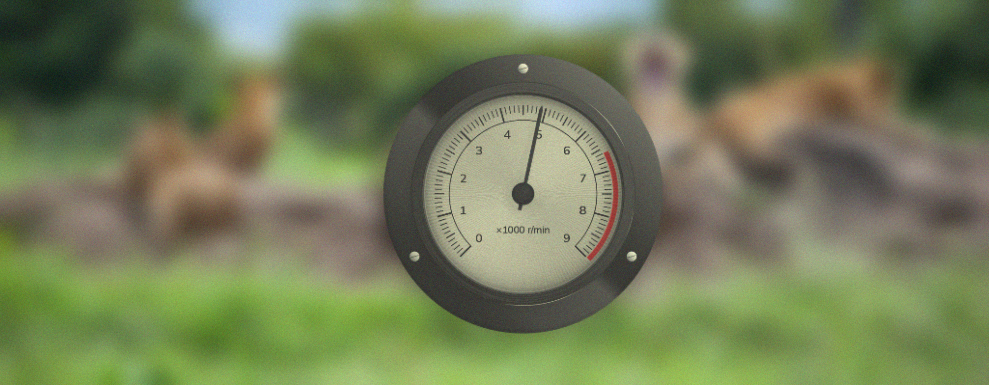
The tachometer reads rpm 4900
